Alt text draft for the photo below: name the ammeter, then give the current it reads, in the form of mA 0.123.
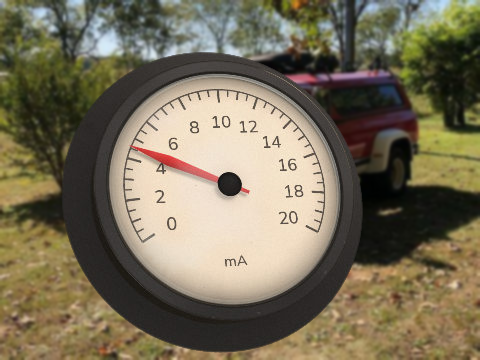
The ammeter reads mA 4.5
